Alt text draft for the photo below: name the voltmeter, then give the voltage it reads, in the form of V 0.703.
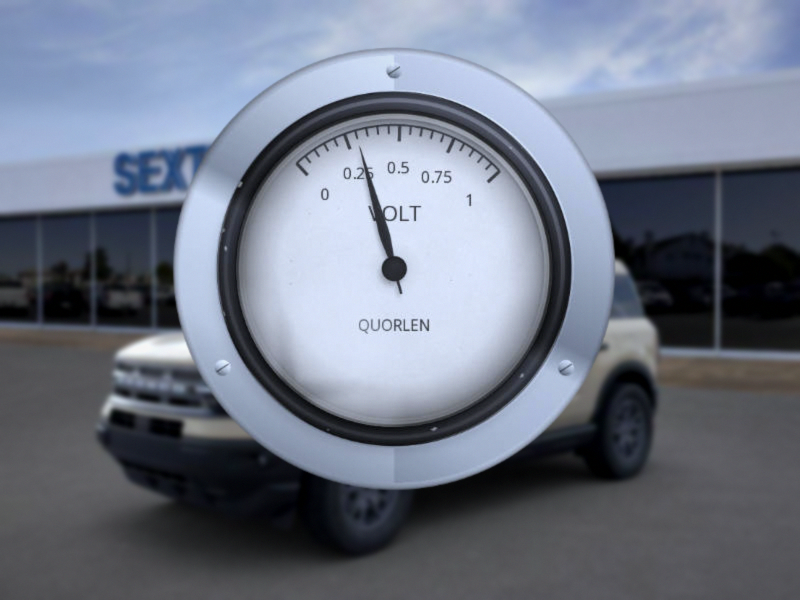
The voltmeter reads V 0.3
